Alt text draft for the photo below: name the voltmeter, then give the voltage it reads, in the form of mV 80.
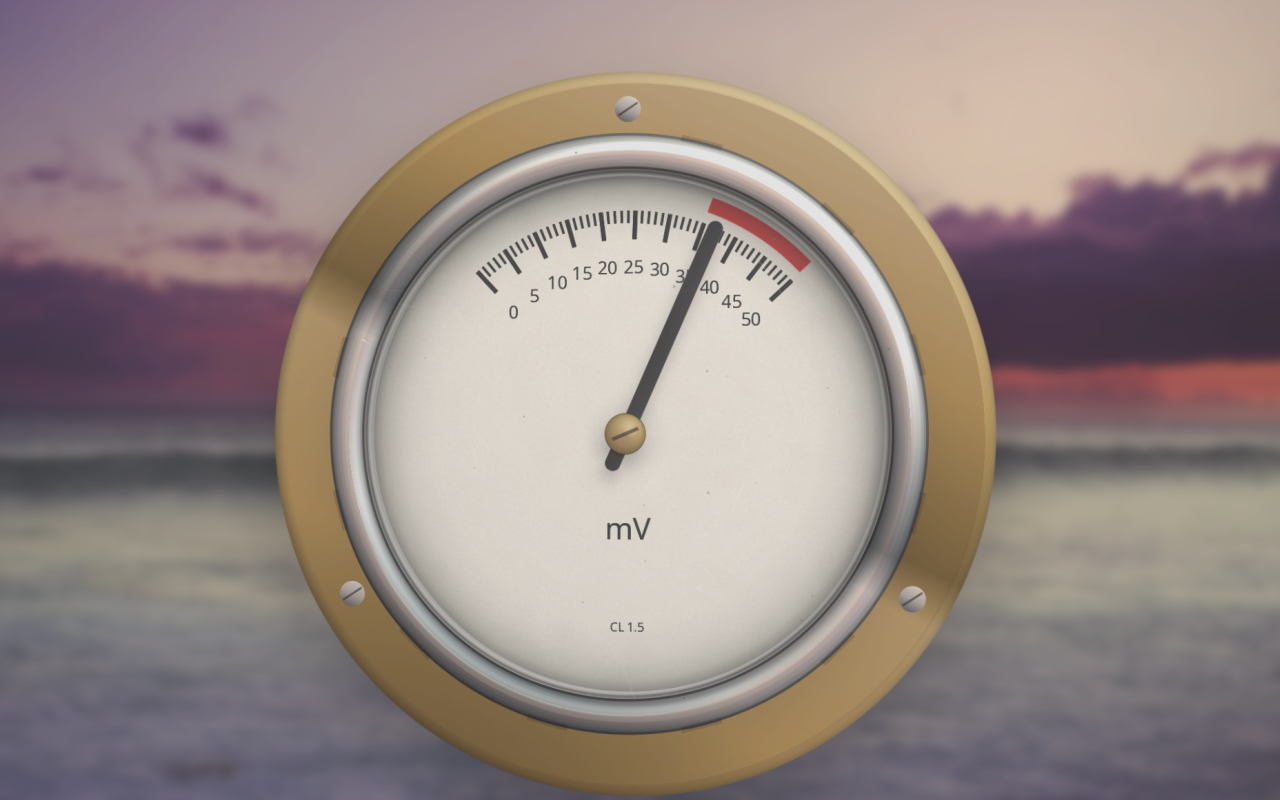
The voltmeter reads mV 37
